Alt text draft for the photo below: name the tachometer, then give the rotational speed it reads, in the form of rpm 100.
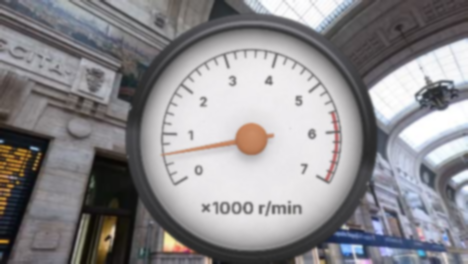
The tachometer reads rpm 600
